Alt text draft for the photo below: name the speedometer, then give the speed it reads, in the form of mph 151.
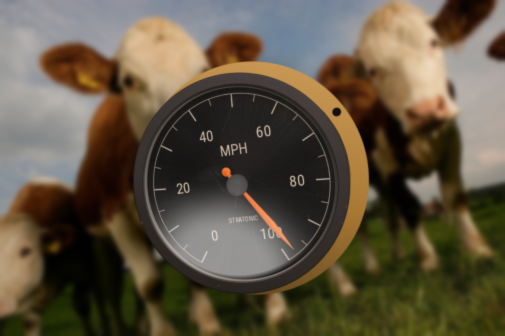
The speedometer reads mph 97.5
